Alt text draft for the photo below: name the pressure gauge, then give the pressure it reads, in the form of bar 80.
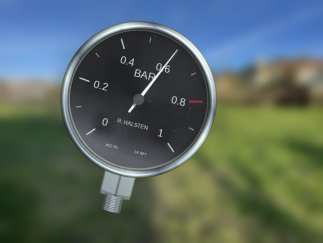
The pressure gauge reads bar 0.6
